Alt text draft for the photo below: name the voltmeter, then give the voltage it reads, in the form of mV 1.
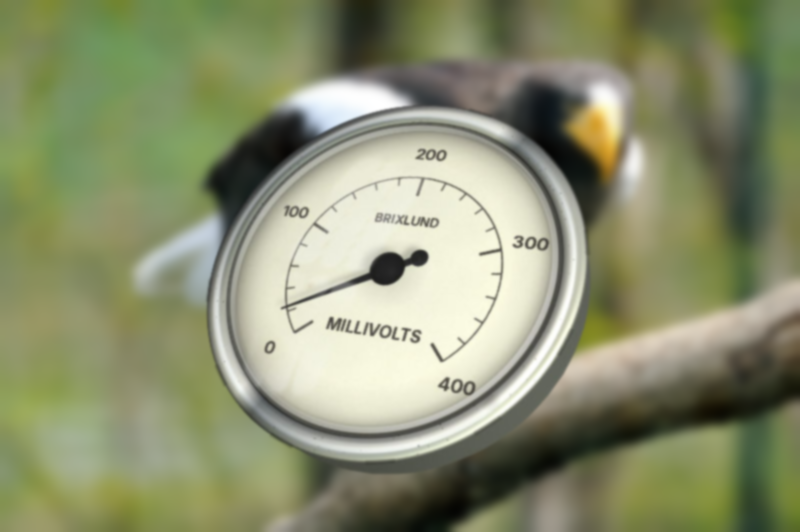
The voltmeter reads mV 20
